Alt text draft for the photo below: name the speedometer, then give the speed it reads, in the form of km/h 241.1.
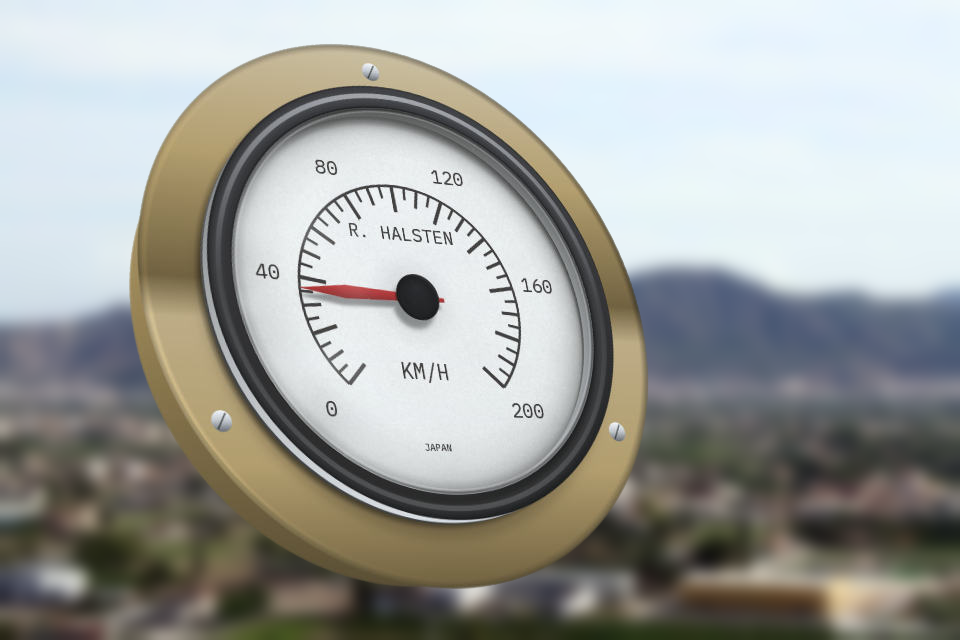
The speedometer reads km/h 35
